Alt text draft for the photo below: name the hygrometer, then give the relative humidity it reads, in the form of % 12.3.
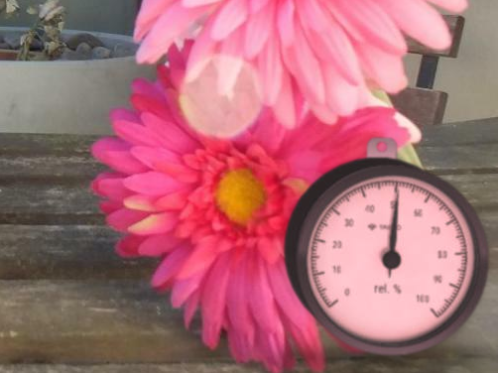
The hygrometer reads % 50
